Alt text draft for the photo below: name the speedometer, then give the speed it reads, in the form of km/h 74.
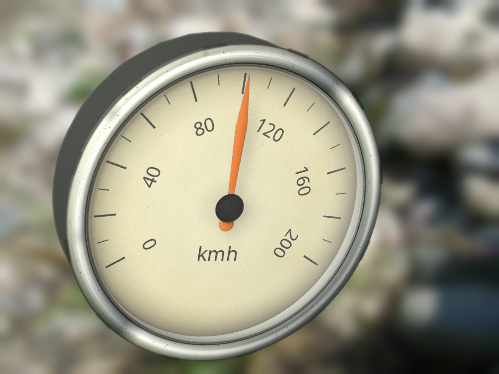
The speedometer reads km/h 100
